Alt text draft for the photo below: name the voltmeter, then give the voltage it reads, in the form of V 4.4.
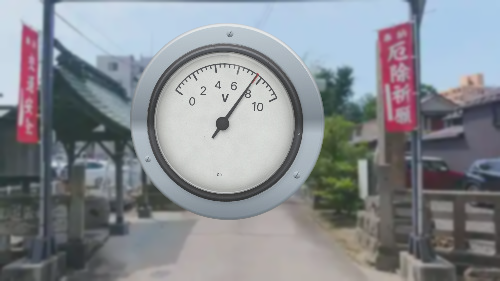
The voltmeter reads V 7.6
